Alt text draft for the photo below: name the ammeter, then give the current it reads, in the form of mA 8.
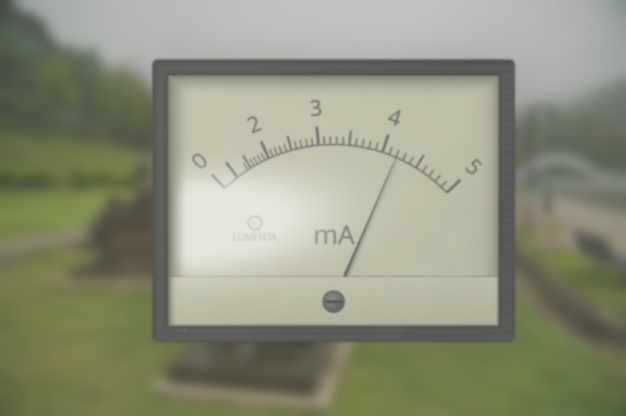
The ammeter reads mA 4.2
